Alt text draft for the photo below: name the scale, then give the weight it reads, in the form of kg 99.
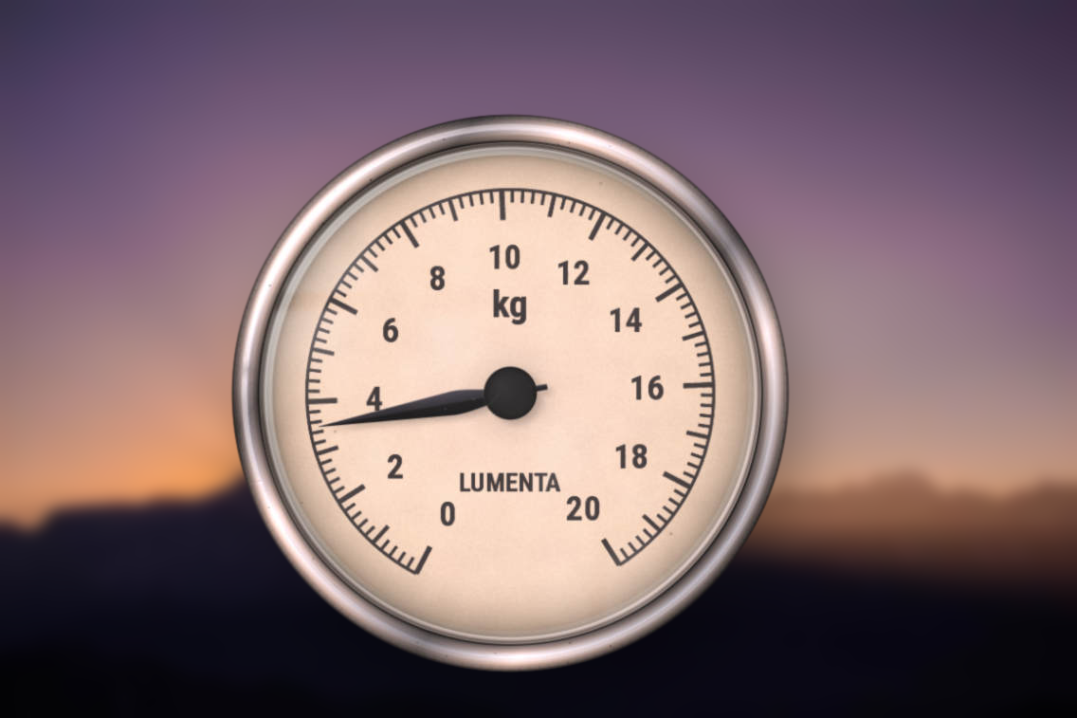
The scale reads kg 3.5
